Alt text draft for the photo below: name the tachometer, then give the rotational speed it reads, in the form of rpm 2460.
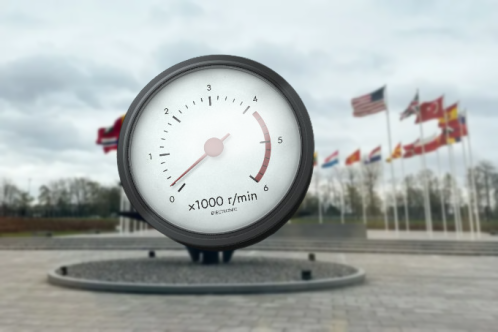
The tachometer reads rpm 200
